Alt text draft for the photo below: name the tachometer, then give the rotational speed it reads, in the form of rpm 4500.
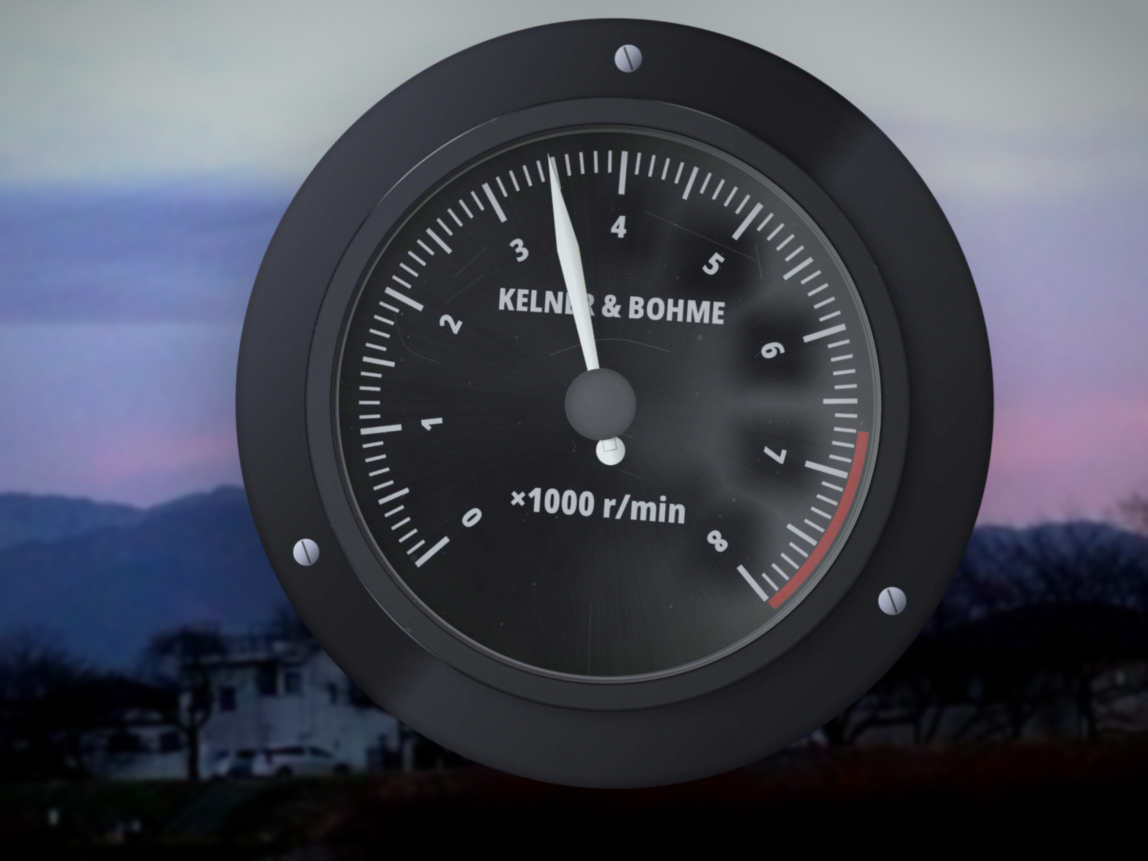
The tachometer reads rpm 3500
